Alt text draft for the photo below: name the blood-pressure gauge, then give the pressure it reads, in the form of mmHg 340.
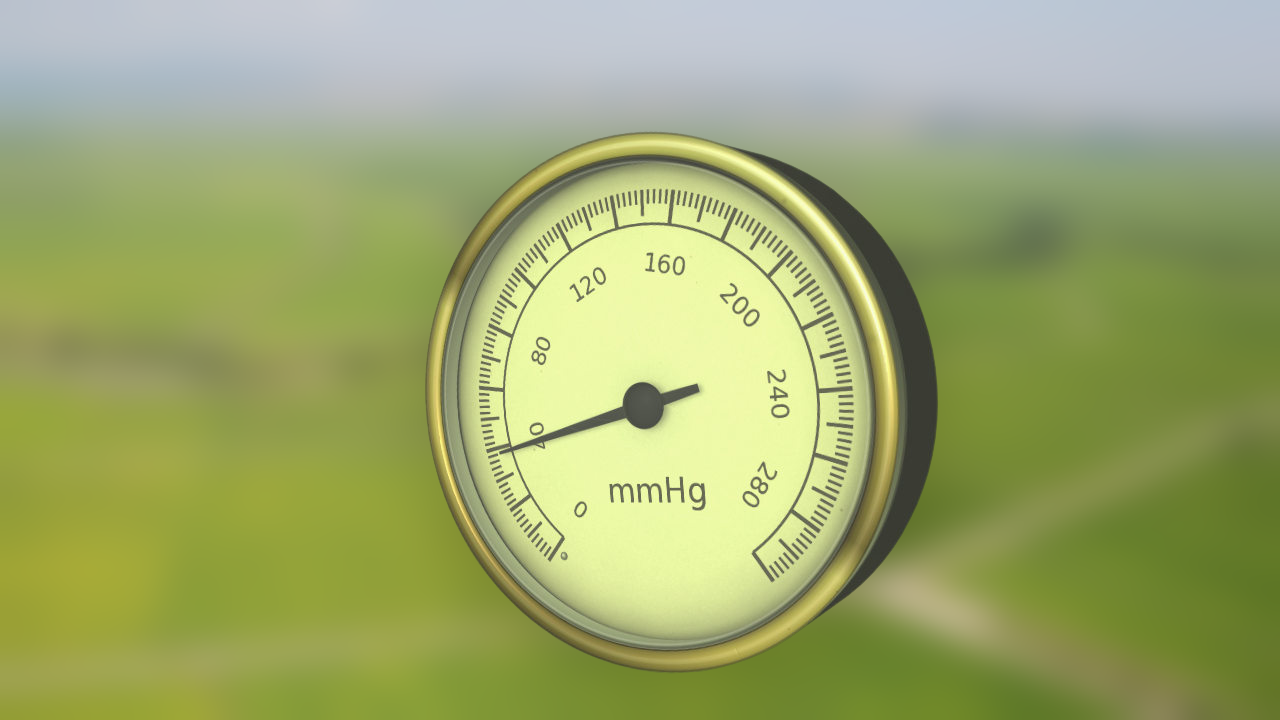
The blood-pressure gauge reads mmHg 38
